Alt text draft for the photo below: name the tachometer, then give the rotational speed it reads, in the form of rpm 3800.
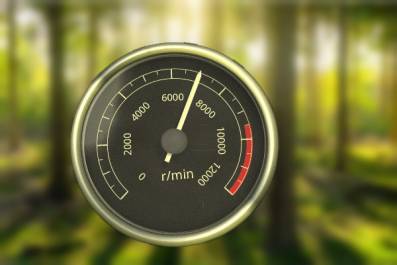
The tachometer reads rpm 7000
